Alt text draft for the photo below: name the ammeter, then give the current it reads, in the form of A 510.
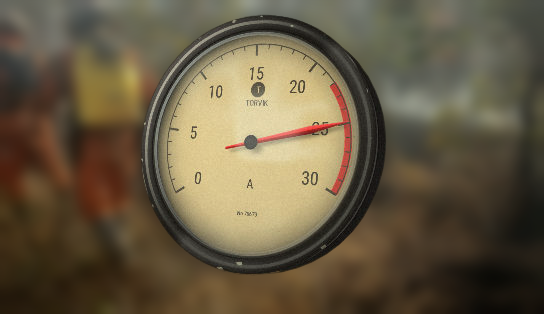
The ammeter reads A 25
